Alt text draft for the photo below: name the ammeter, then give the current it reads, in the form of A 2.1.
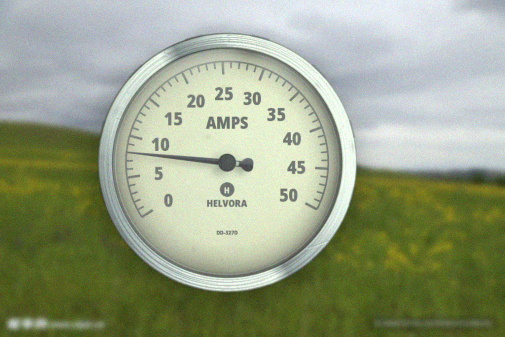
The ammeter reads A 8
